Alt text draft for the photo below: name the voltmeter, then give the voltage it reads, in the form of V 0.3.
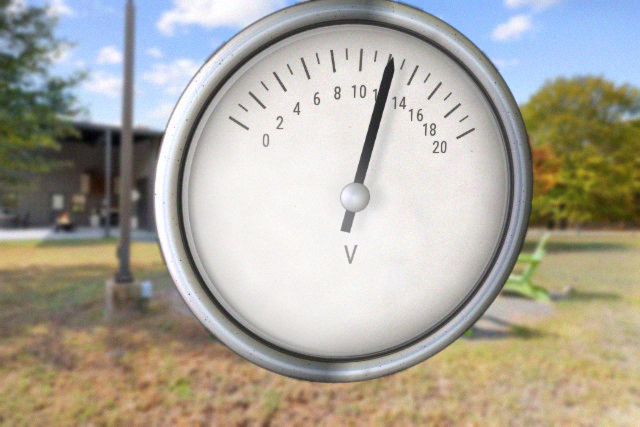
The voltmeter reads V 12
